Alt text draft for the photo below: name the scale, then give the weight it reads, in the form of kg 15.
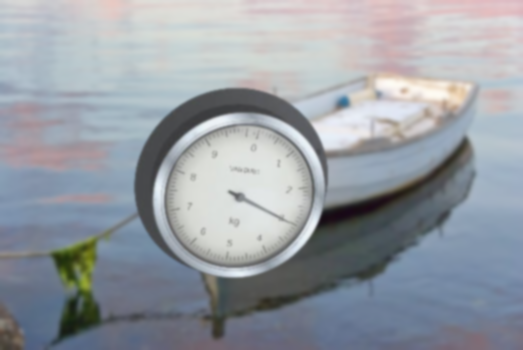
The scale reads kg 3
